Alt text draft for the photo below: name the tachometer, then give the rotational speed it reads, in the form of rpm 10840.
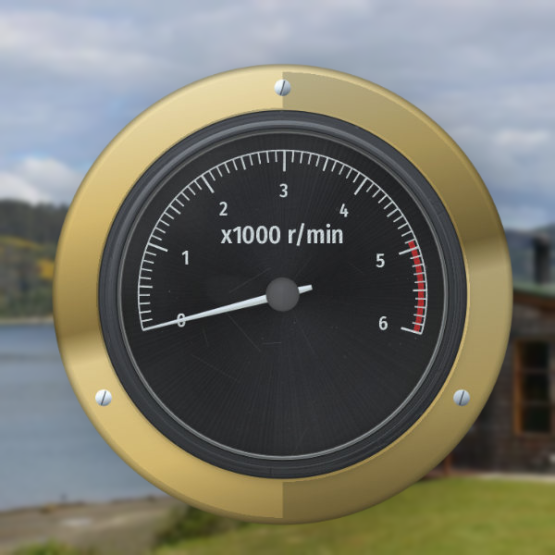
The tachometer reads rpm 0
